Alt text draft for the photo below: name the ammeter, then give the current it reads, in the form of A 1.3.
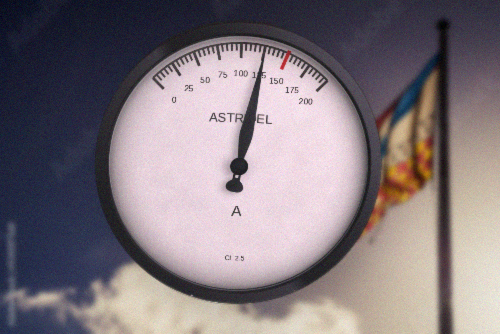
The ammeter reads A 125
